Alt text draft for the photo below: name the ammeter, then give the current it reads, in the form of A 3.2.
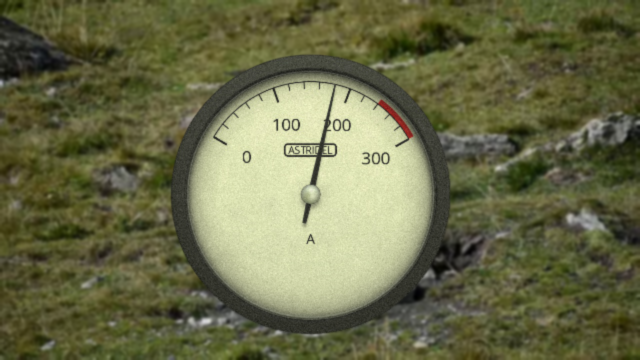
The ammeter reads A 180
